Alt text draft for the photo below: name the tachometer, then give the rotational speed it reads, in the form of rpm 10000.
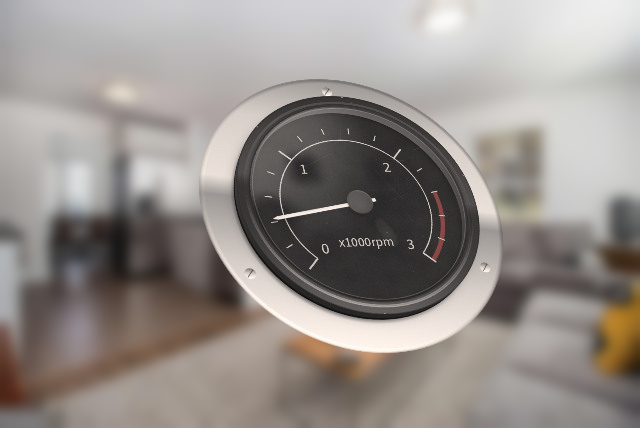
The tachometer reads rpm 400
